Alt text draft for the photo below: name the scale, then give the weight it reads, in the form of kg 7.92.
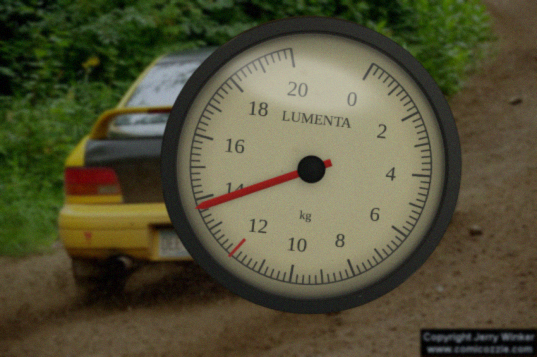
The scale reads kg 13.8
